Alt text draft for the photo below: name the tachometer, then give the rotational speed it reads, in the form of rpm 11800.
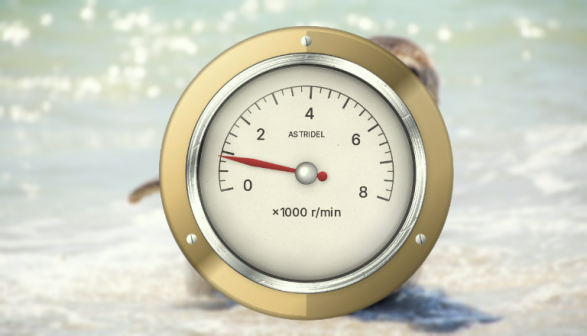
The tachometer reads rpm 875
